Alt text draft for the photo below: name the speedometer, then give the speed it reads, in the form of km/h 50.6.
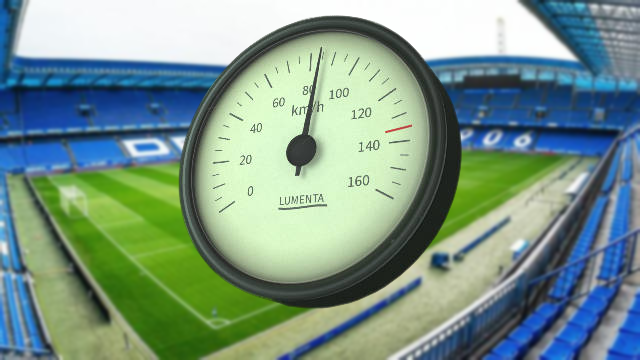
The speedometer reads km/h 85
